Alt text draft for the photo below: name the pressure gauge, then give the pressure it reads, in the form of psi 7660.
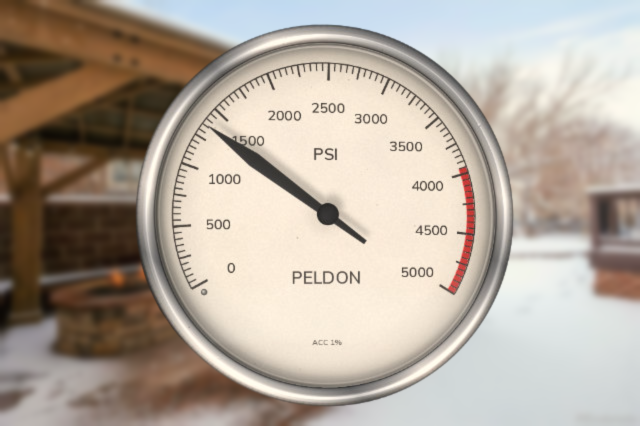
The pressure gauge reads psi 1350
